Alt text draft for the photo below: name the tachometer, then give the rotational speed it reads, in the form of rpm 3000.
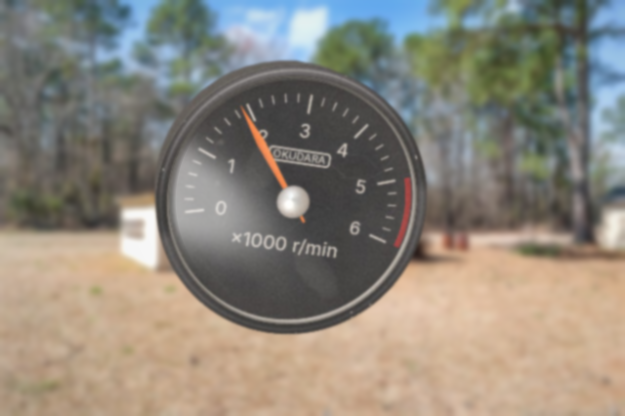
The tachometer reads rpm 1900
